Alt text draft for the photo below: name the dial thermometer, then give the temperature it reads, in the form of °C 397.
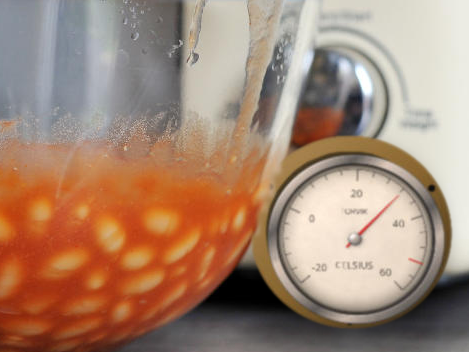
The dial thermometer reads °C 32
